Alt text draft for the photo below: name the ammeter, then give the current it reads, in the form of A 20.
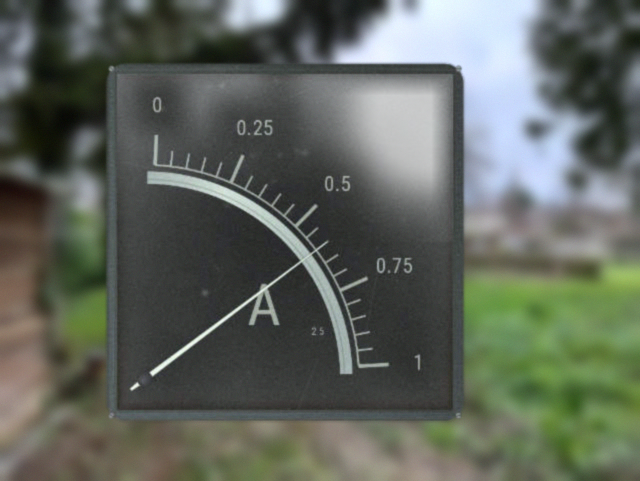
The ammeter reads A 0.6
